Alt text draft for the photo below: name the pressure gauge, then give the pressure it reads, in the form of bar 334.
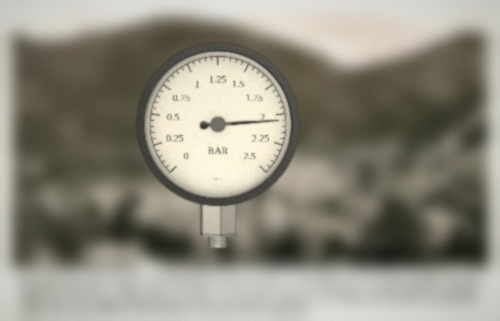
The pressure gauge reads bar 2.05
